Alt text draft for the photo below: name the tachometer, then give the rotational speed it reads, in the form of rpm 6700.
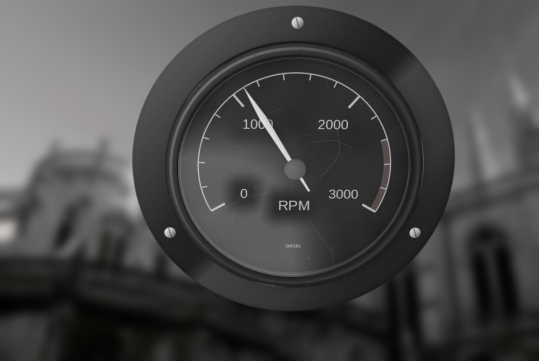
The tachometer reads rpm 1100
